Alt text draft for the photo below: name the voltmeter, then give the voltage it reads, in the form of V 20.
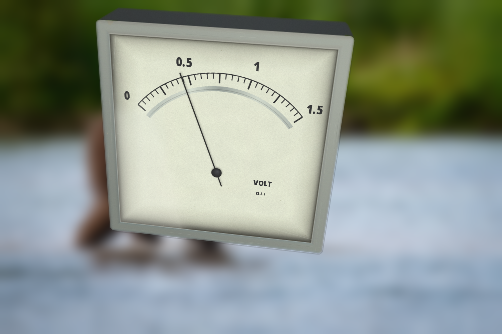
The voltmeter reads V 0.45
